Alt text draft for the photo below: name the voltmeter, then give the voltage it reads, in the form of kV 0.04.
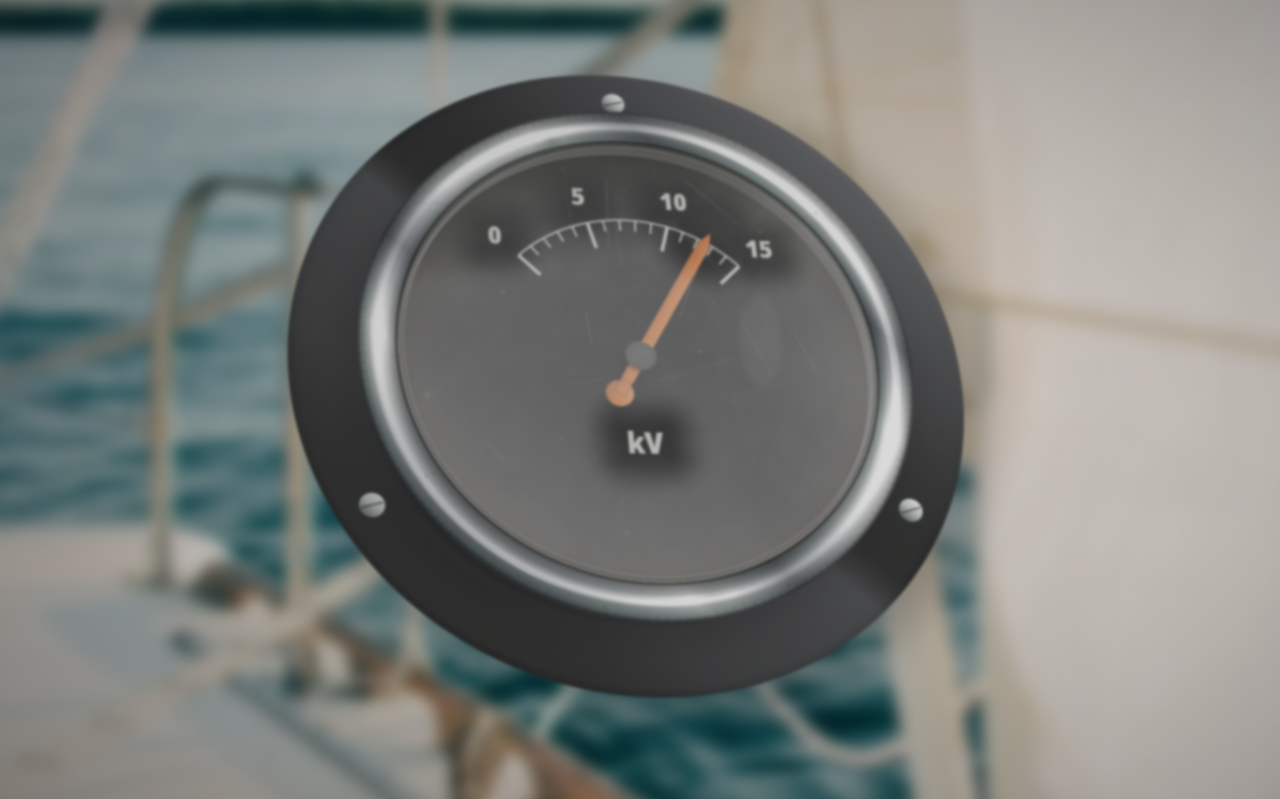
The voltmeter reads kV 12.5
